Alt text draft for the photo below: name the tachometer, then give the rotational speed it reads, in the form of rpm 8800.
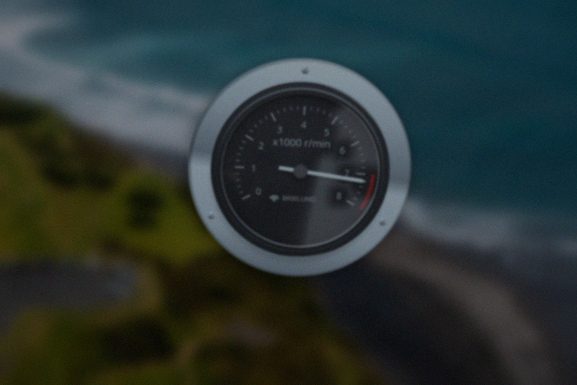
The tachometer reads rpm 7200
